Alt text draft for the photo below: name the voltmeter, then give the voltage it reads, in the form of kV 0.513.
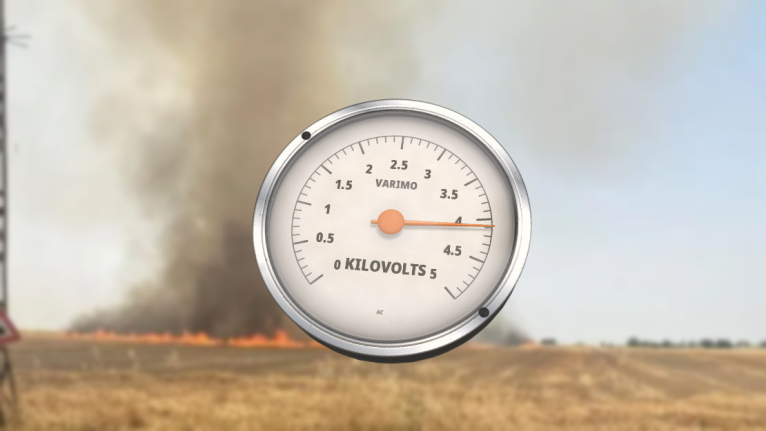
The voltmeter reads kV 4.1
